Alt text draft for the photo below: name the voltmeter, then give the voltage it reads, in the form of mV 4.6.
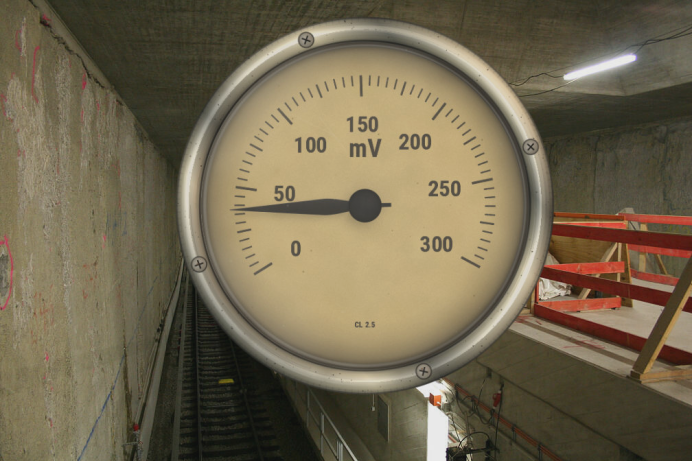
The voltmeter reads mV 37.5
